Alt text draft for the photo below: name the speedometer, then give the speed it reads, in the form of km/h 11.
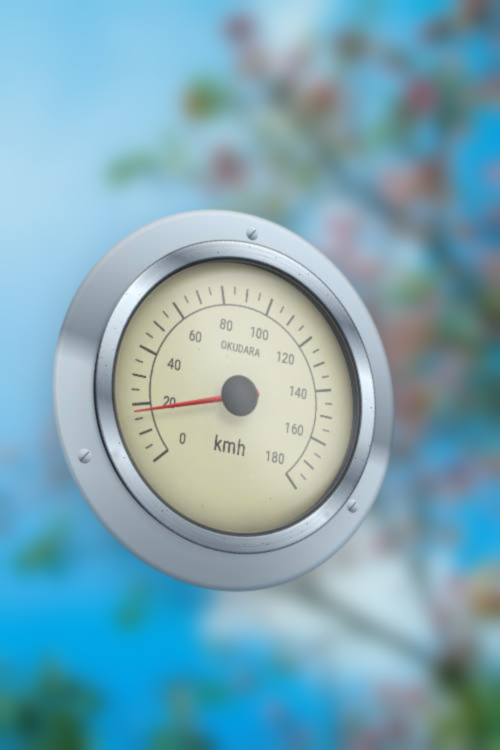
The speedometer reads km/h 17.5
